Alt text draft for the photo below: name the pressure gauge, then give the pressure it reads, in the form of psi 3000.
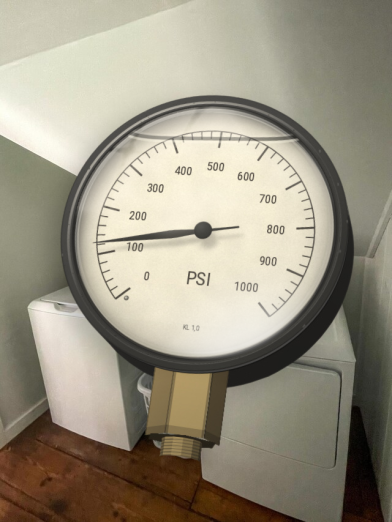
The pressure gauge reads psi 120
